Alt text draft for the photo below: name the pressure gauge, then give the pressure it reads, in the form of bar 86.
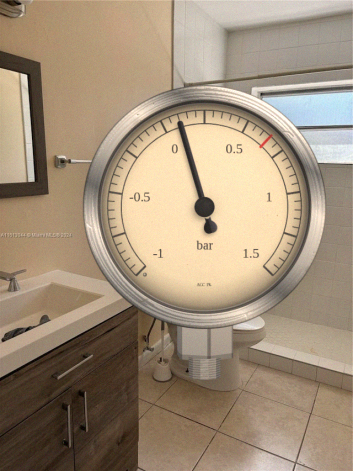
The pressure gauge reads bar 0.1
